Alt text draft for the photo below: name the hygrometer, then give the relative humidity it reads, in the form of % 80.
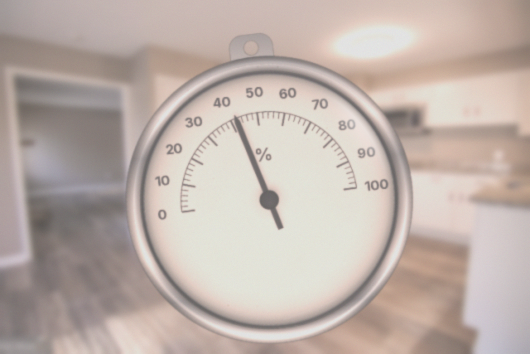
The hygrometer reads % 42
